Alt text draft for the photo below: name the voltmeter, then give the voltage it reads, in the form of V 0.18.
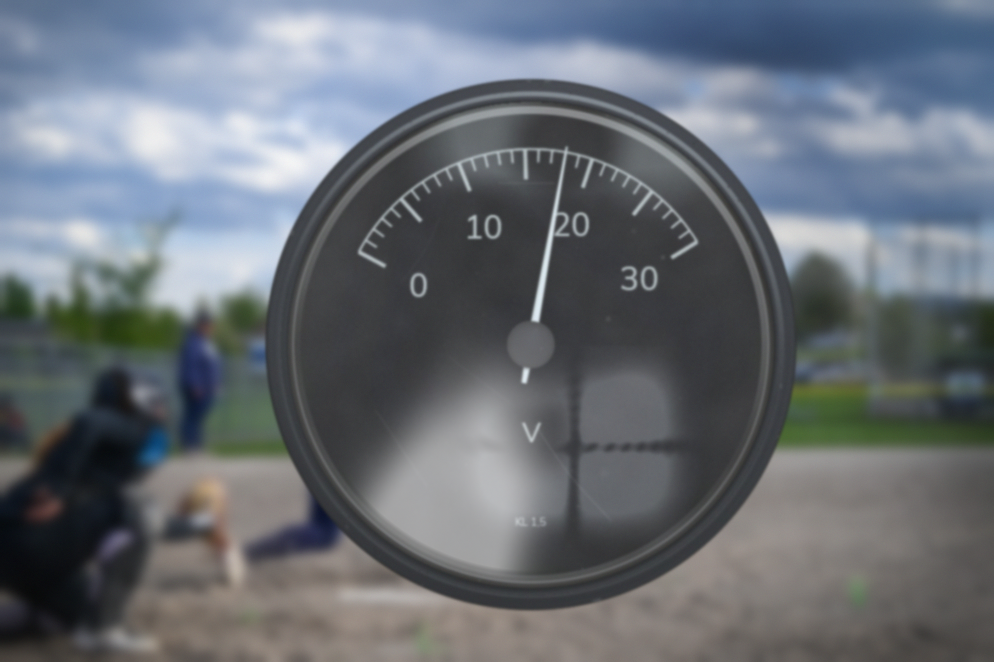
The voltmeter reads V 18
